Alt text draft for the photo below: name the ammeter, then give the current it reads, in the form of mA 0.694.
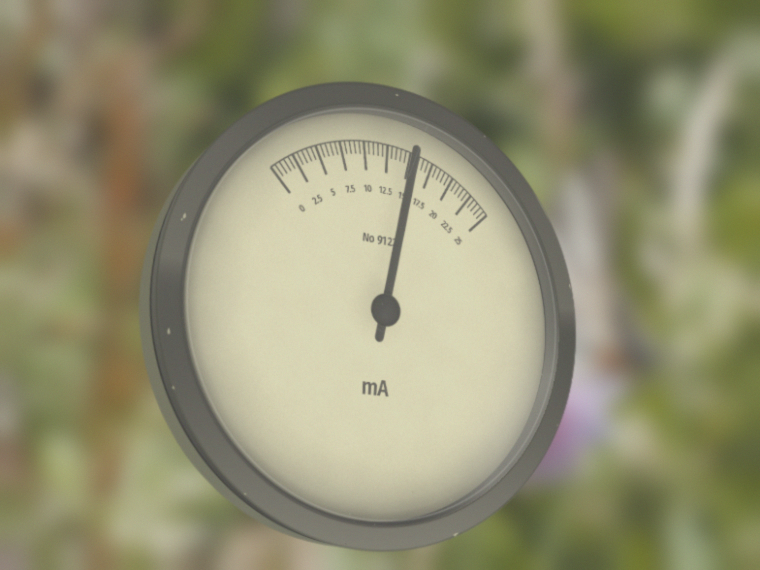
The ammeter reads mA 15
